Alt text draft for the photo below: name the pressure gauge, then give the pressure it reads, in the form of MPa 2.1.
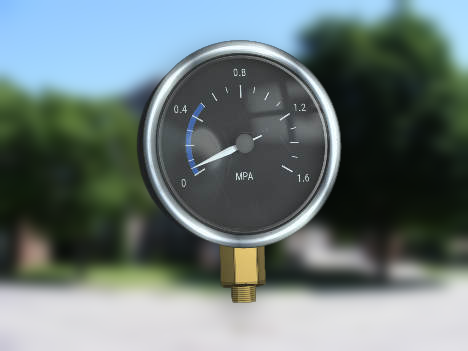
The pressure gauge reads MPa 0.05
